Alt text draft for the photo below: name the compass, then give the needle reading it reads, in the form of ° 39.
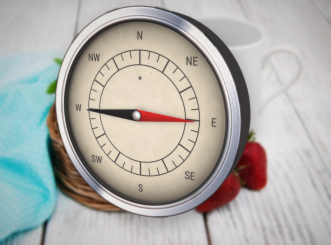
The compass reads ° 90
